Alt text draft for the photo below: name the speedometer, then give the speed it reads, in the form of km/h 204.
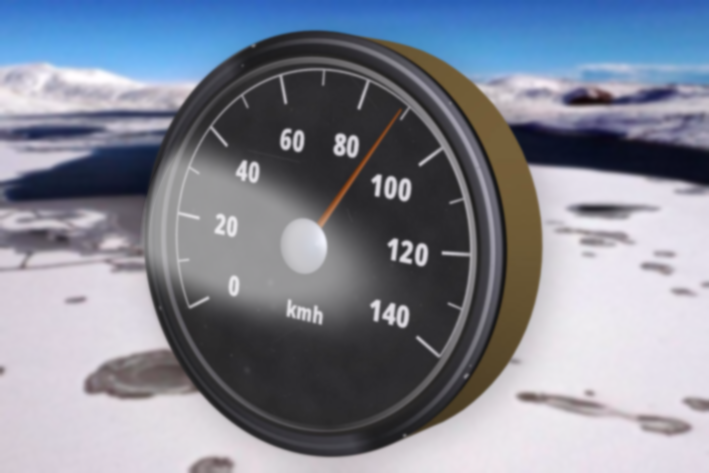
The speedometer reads km/h 90
